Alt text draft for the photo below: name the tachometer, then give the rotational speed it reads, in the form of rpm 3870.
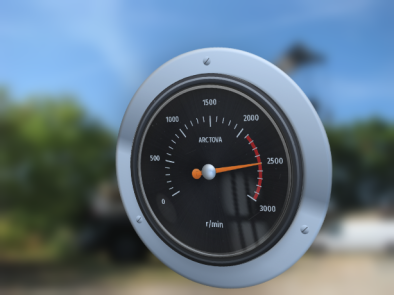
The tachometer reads rpm 2500
